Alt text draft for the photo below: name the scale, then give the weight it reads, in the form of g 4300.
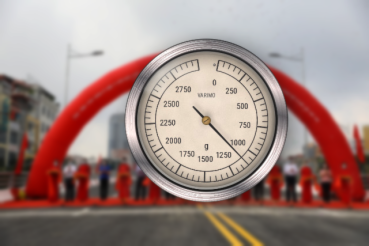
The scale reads g 1100
